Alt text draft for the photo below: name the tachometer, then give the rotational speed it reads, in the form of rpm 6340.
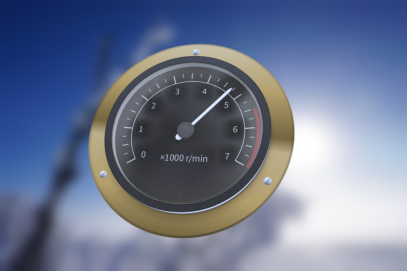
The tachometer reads rpm 4750
